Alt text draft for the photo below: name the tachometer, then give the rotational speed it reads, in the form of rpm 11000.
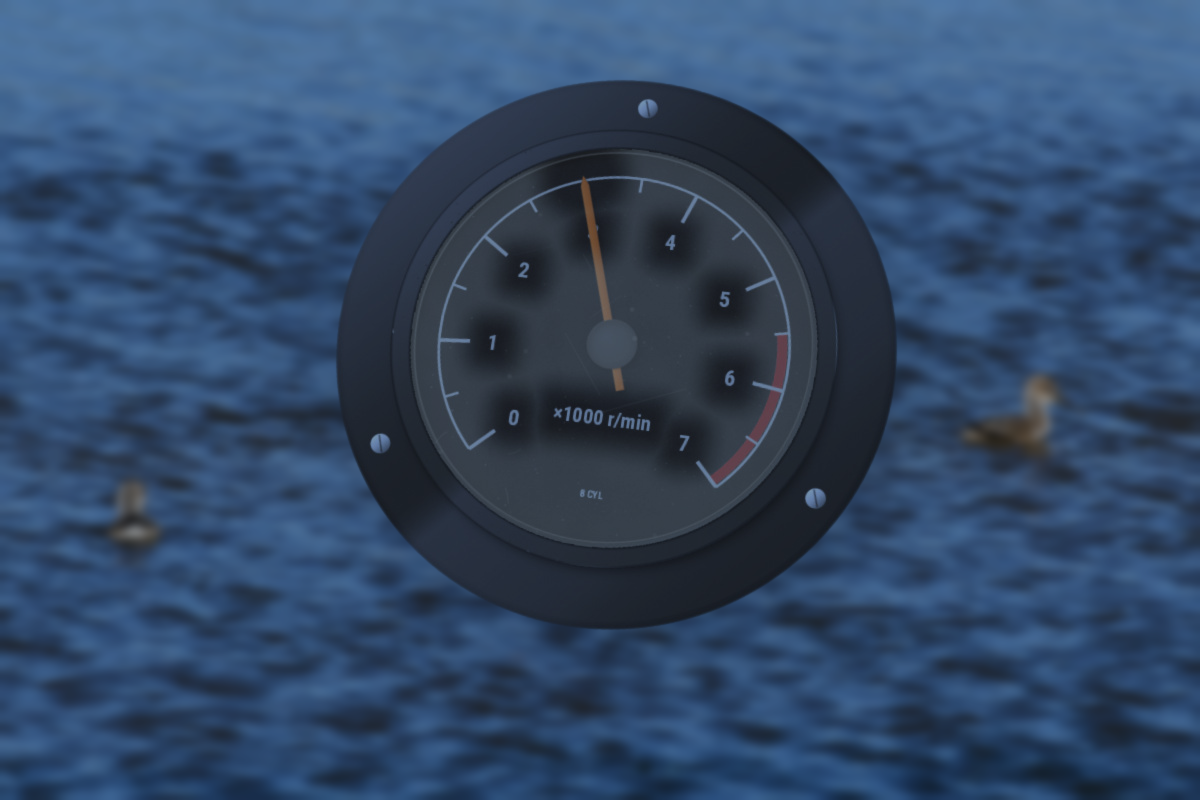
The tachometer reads rpm 3000
